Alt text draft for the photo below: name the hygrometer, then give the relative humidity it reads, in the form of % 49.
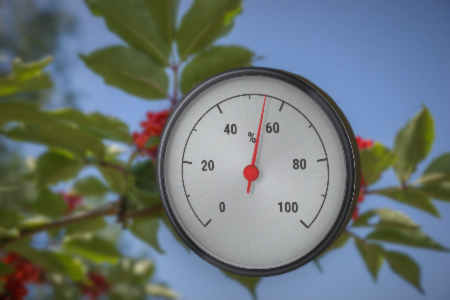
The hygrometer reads % 55
